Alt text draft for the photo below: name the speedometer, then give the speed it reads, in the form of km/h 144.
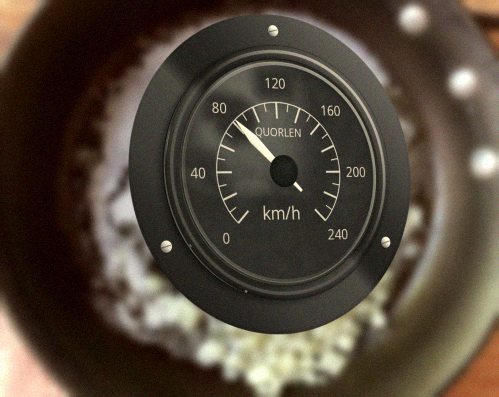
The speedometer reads km/h 80
